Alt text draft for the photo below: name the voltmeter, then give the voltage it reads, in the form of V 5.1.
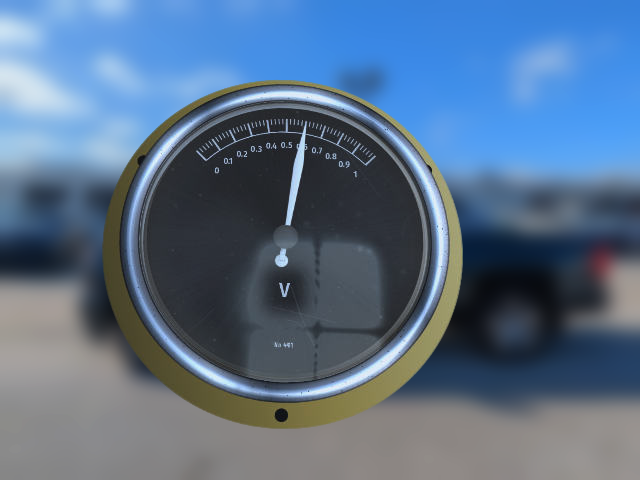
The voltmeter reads V 0.6
